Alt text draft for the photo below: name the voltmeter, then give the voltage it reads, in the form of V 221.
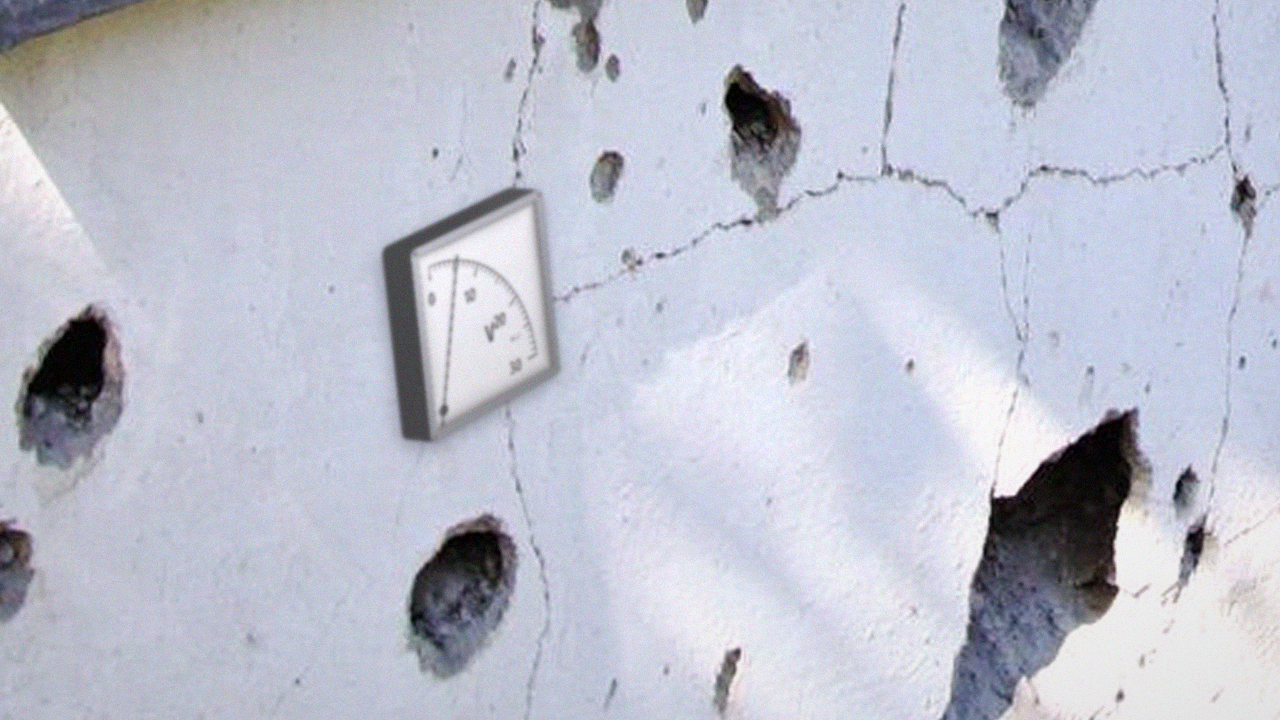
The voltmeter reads V 5
